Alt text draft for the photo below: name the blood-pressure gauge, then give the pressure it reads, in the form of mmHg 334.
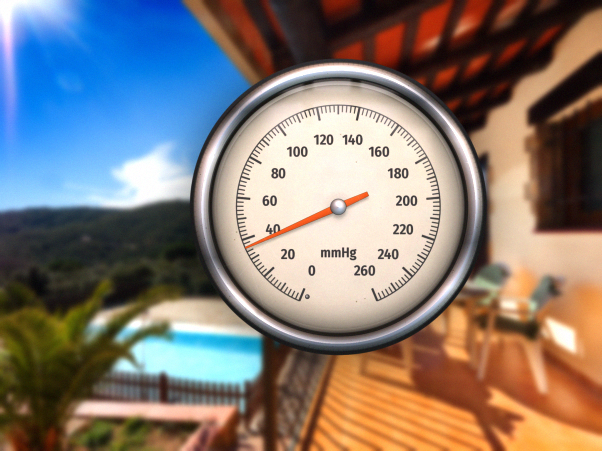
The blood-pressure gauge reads mmHg 36
